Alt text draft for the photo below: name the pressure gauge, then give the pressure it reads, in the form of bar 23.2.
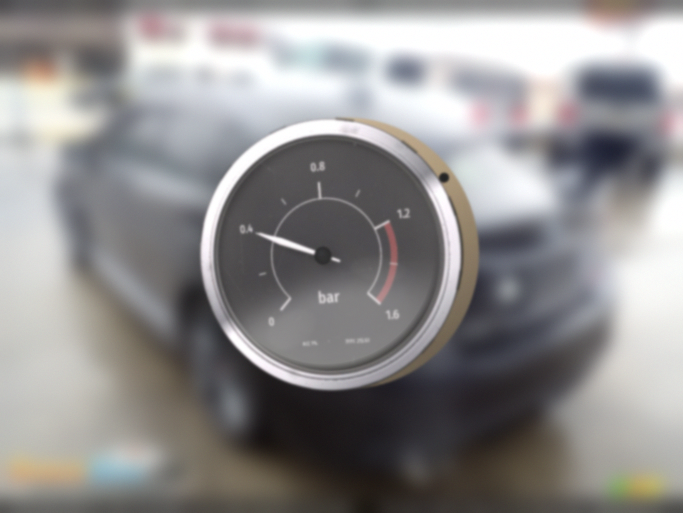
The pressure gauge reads bar 0.4
